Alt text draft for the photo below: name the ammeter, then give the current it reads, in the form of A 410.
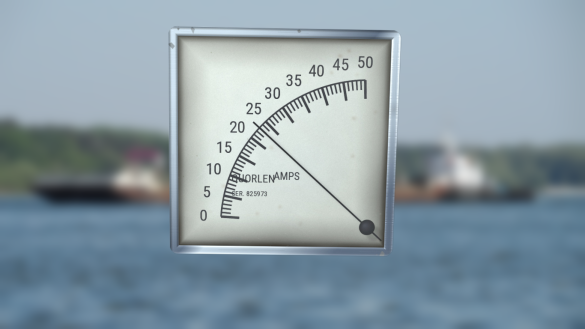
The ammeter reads A 23
